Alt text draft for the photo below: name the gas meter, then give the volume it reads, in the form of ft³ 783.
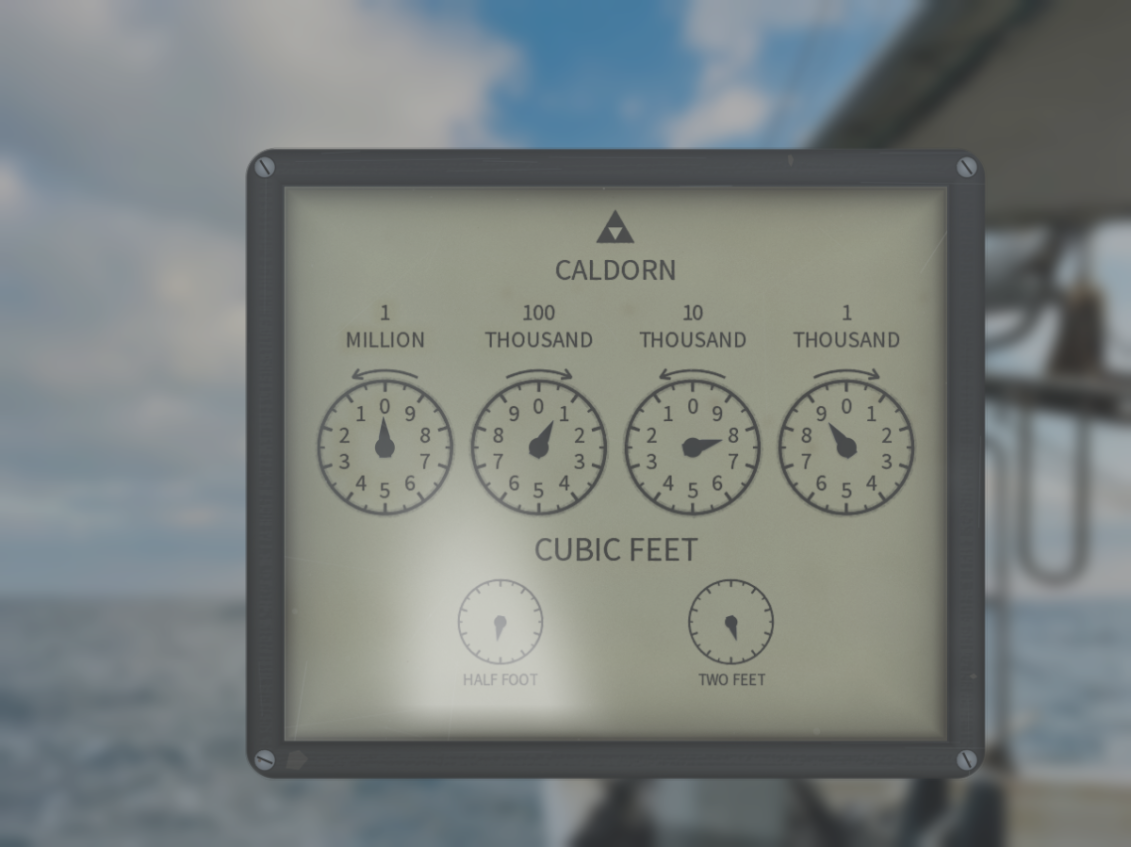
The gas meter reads ft³ 7900
